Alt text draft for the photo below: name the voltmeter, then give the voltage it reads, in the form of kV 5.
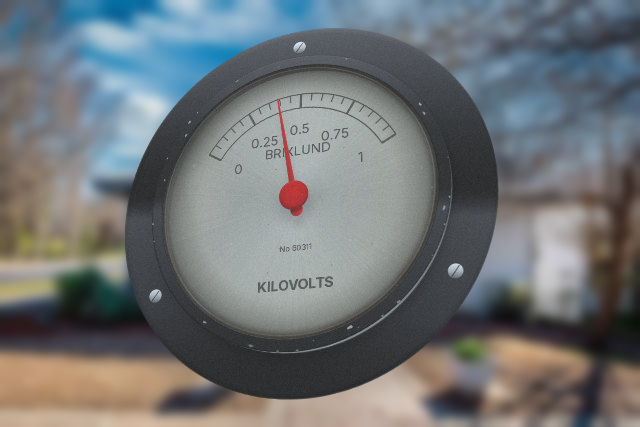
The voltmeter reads kV 0.4
